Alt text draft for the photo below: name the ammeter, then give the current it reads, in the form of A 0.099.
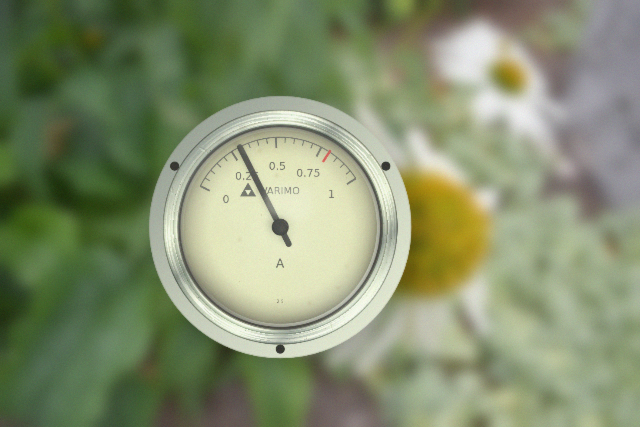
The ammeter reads A 0.3
